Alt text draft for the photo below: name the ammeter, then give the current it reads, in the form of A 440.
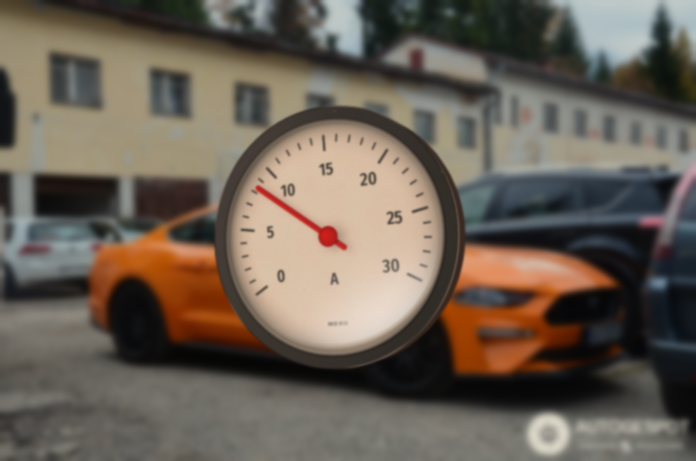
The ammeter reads A 8.5
